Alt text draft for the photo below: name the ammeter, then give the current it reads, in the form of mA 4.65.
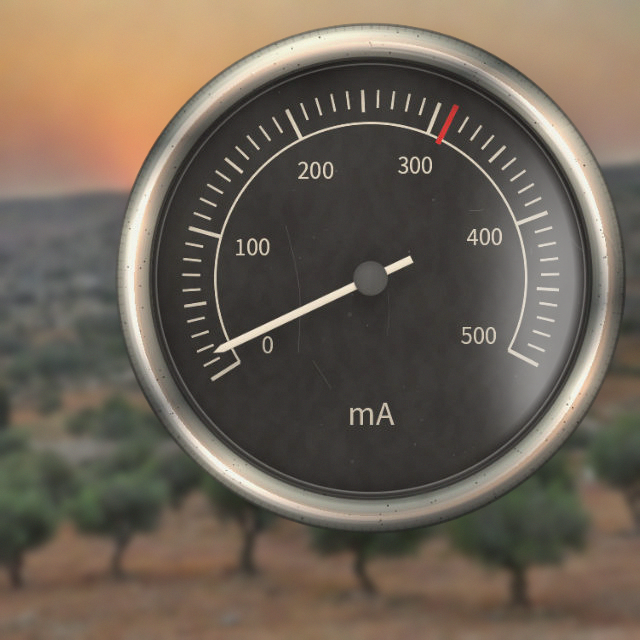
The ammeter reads mA 15
